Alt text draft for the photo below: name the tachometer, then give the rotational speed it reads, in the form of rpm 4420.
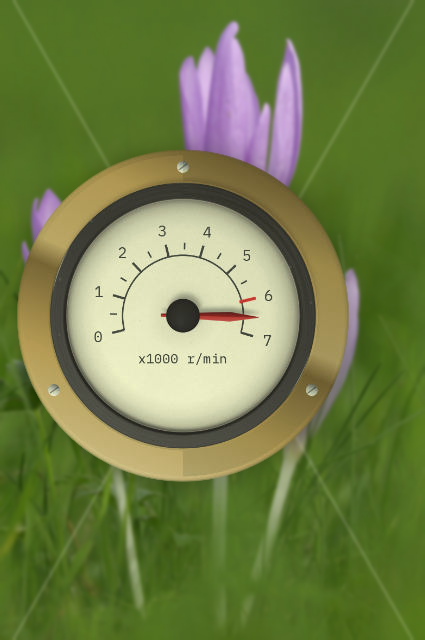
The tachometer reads rpm 6500
